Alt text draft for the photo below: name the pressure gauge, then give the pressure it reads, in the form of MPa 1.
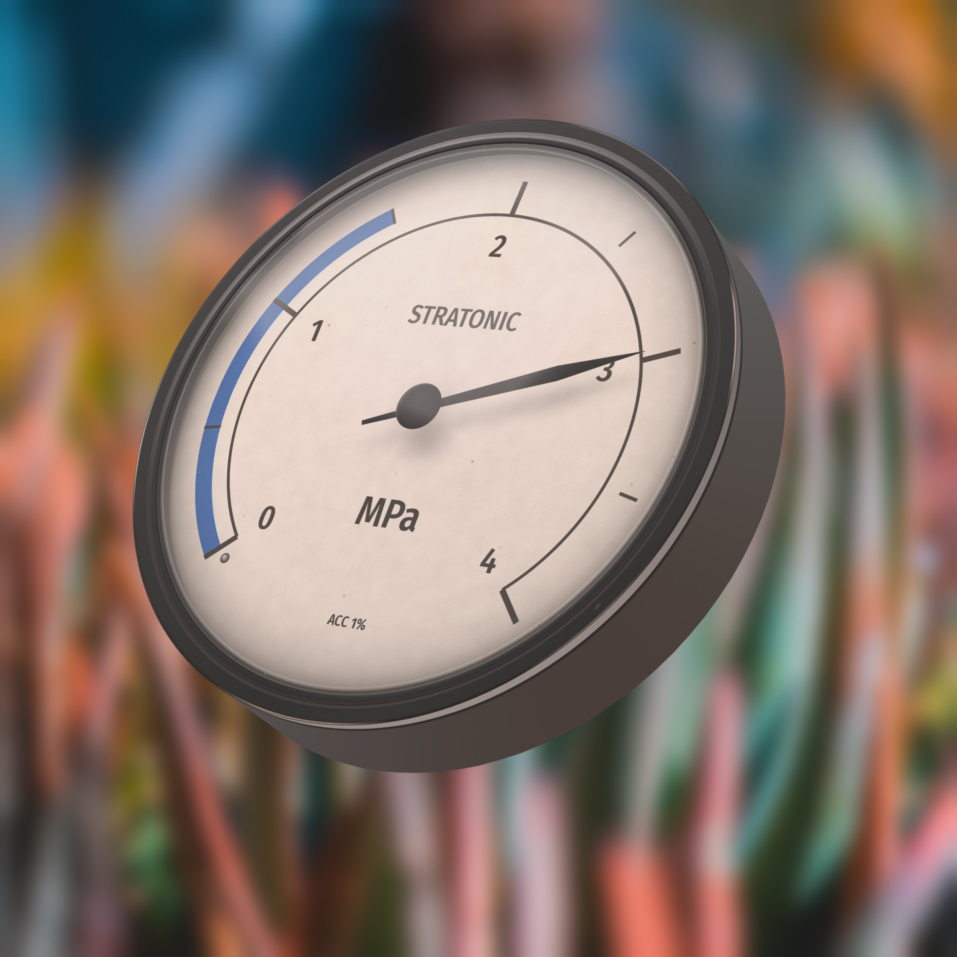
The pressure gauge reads MPa 3
